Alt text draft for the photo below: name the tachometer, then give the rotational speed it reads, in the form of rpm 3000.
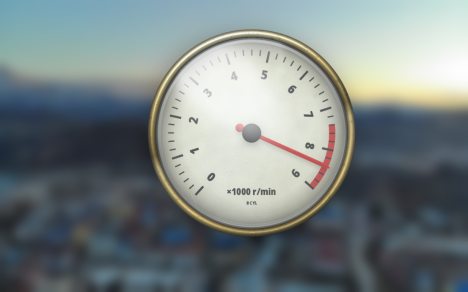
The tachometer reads rpm 8400
